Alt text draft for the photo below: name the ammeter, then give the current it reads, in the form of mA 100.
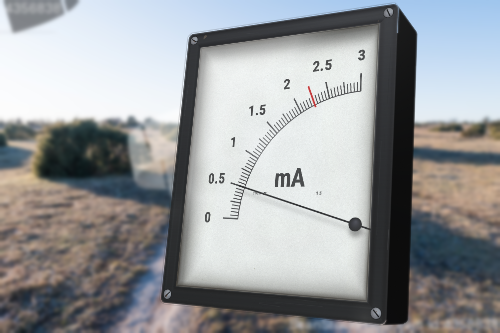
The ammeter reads mA 0.5
